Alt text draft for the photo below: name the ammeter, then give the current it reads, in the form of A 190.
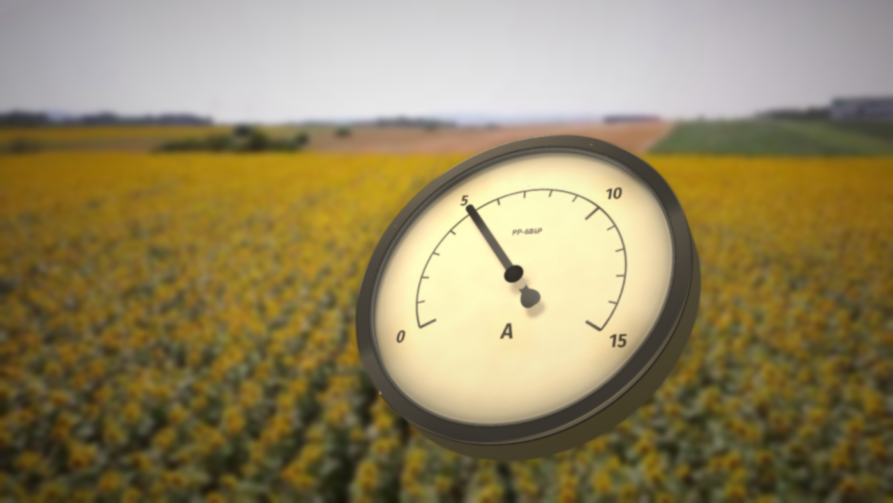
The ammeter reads A 5
